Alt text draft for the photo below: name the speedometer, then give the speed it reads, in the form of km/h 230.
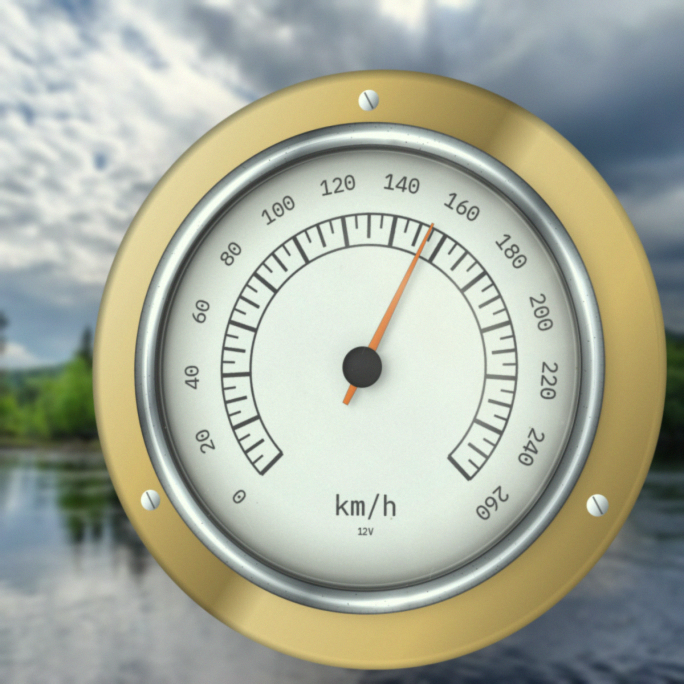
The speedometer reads km/h 155
